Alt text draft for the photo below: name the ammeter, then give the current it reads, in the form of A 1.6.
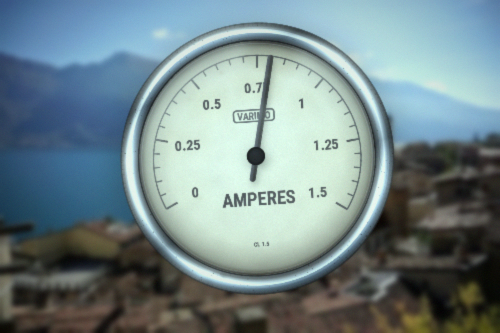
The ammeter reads A 0.8
